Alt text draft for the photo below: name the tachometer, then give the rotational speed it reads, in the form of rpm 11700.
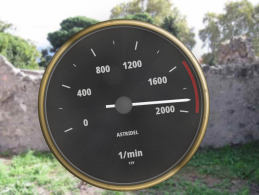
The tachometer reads rpm 1900
